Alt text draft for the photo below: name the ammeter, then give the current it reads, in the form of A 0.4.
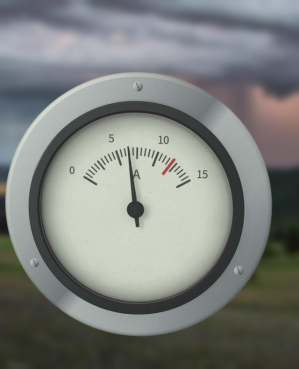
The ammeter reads A 6.5
